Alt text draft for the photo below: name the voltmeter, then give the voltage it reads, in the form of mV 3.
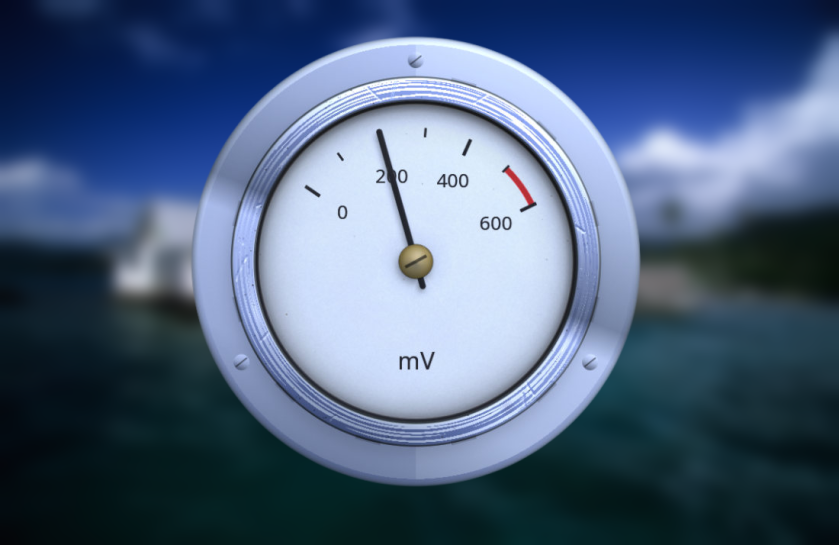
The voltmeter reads mV 200
